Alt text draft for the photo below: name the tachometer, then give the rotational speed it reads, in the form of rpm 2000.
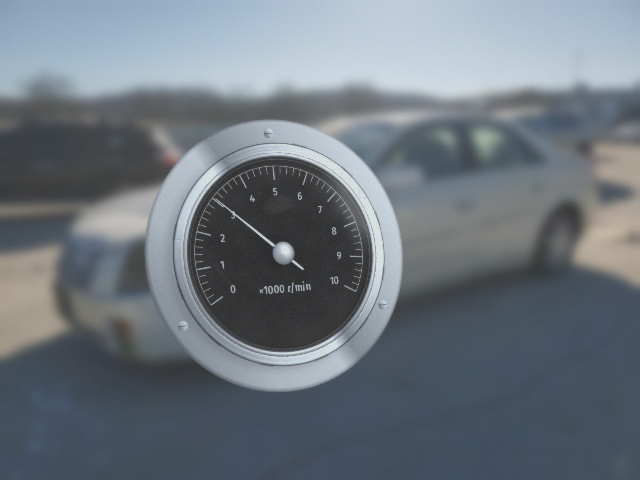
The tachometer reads rpm 3000
